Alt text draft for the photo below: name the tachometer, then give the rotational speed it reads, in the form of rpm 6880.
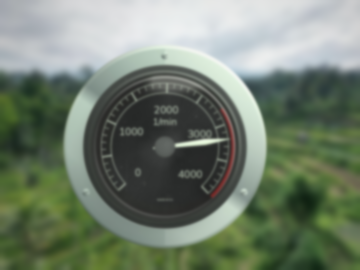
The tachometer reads rpm 3200
